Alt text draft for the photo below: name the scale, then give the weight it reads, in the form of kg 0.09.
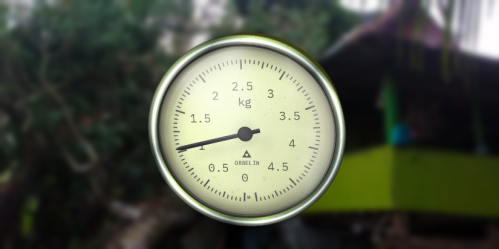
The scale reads kg 1.05
